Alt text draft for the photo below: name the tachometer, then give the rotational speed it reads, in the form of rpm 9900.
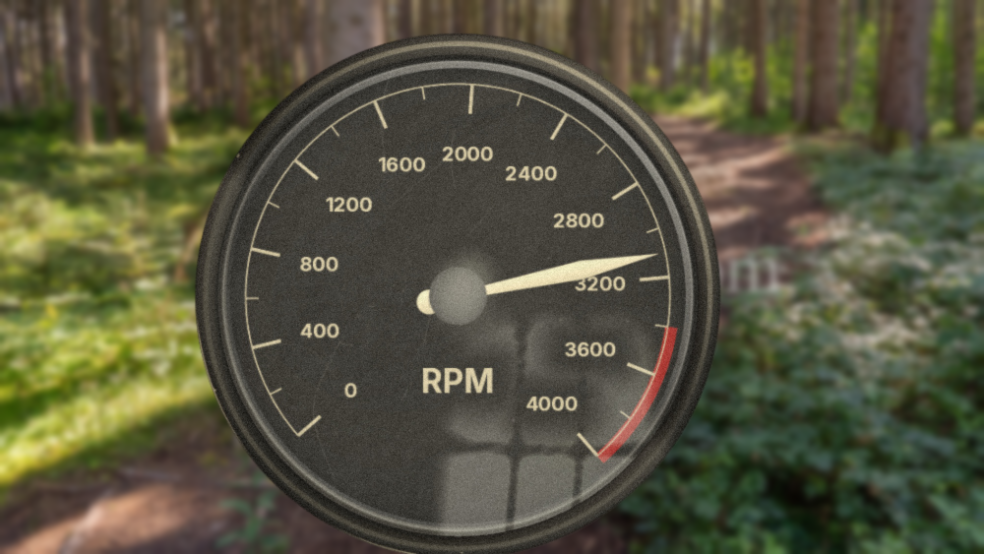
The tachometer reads rpm 3100
